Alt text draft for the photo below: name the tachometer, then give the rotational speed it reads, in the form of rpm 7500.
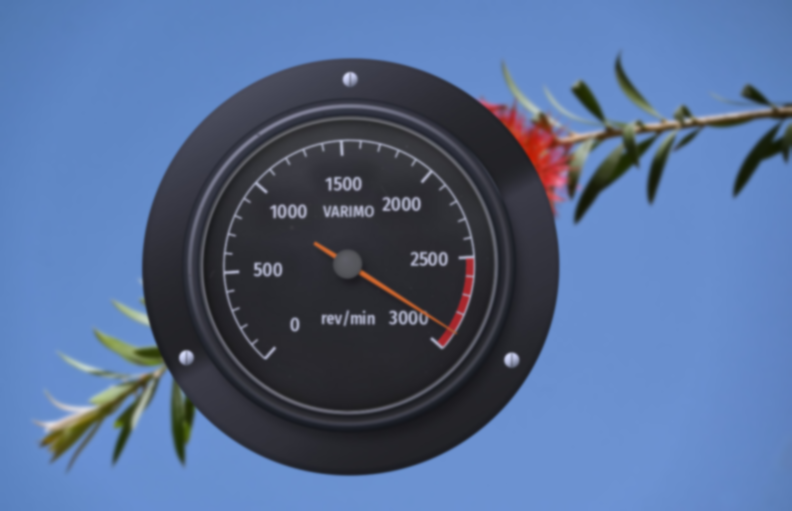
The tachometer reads rpm 2900
